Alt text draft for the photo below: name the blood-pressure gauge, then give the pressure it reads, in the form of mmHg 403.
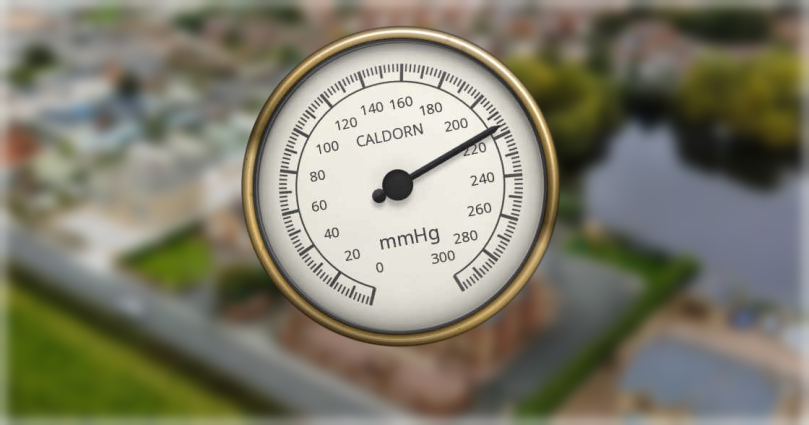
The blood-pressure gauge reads mmHg 216
